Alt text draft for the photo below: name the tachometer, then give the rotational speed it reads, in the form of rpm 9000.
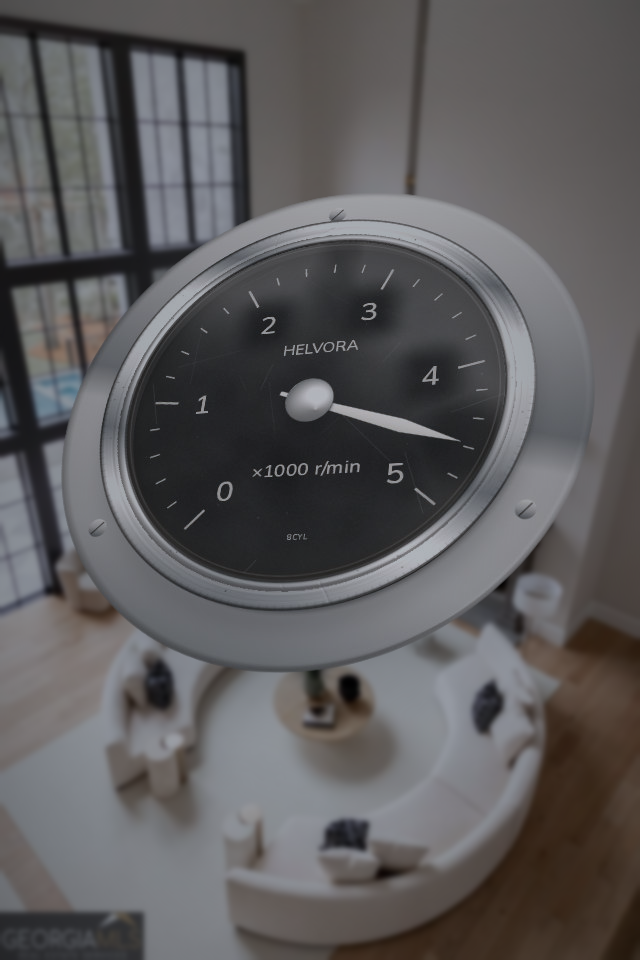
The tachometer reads rpm 4600
